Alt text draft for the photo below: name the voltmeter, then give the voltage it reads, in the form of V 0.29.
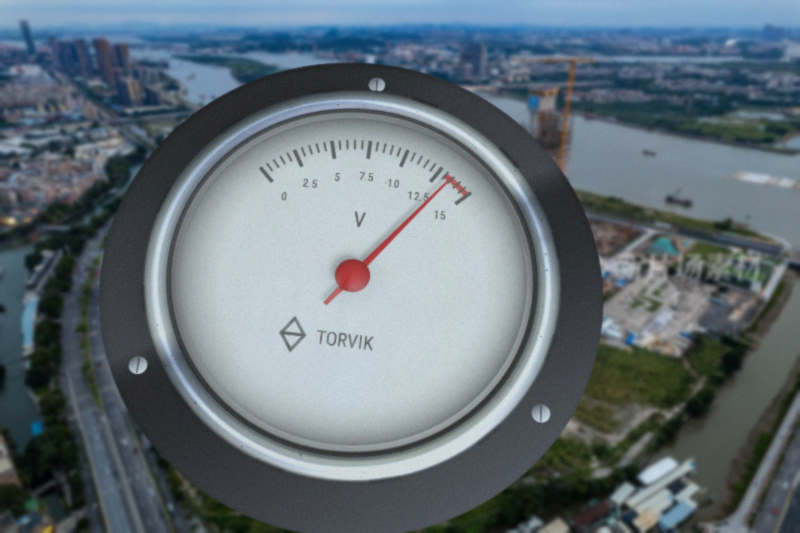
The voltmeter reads V 13.5
